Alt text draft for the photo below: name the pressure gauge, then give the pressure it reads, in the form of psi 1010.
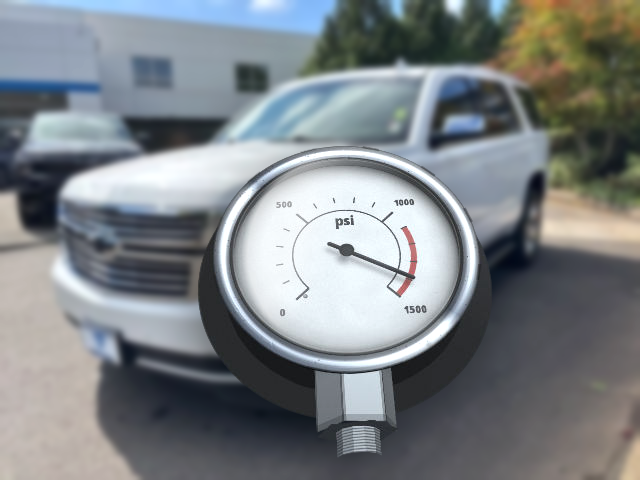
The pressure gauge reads psi 1400
